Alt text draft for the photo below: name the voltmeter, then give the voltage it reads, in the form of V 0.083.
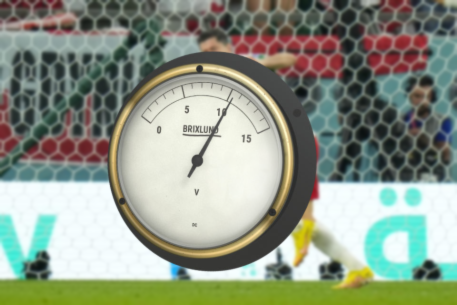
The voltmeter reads V 10.5
